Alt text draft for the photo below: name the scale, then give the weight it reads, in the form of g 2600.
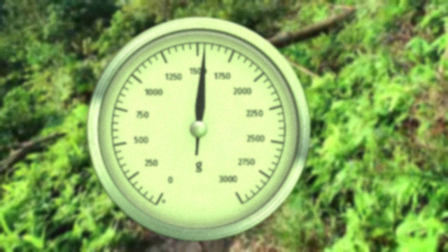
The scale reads g 1550
